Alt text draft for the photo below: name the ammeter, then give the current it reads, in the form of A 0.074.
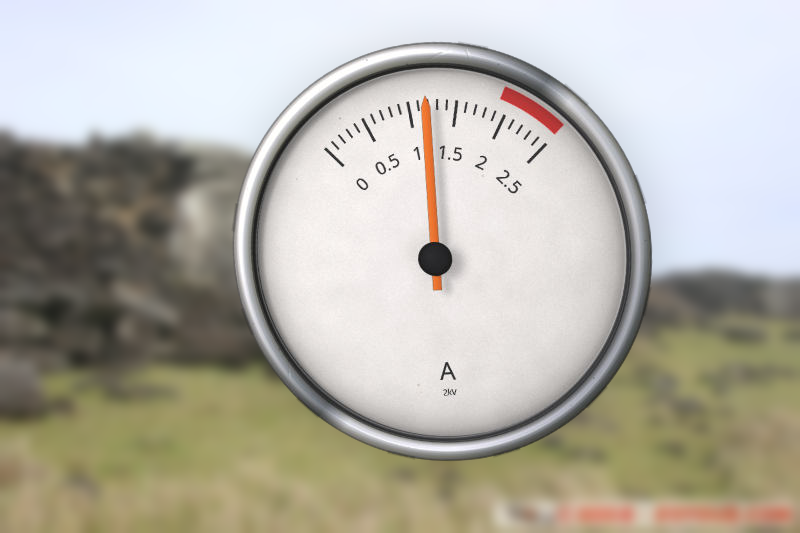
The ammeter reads A 1.2
